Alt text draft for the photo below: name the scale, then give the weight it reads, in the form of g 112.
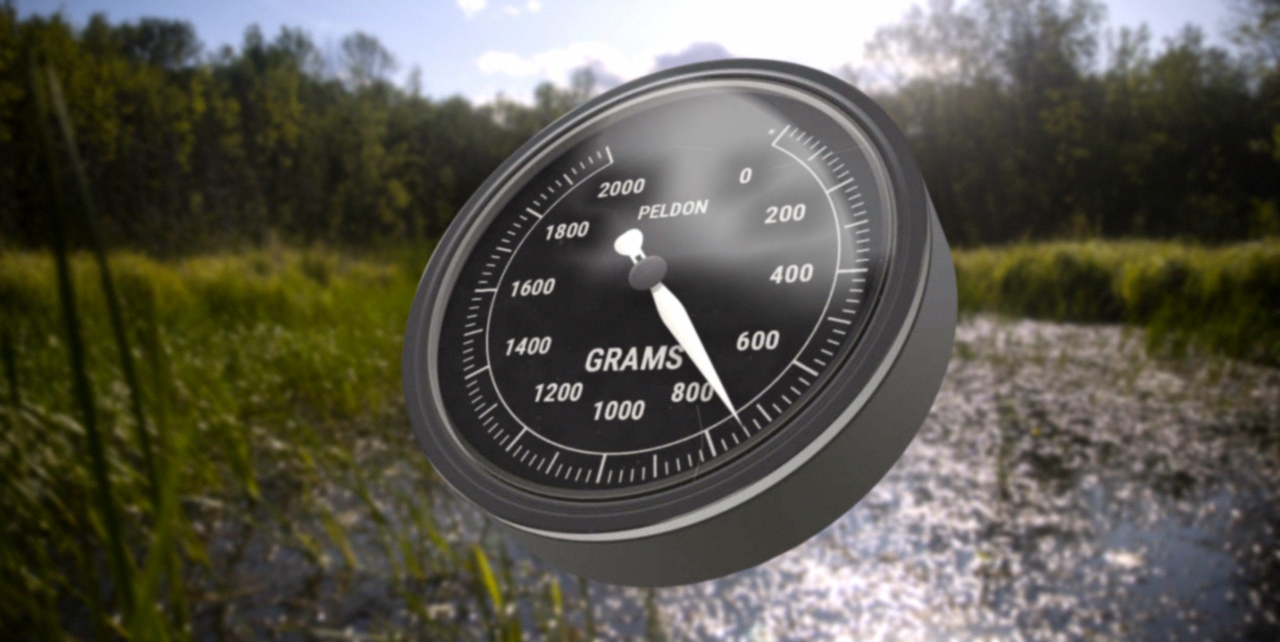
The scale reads g 740
